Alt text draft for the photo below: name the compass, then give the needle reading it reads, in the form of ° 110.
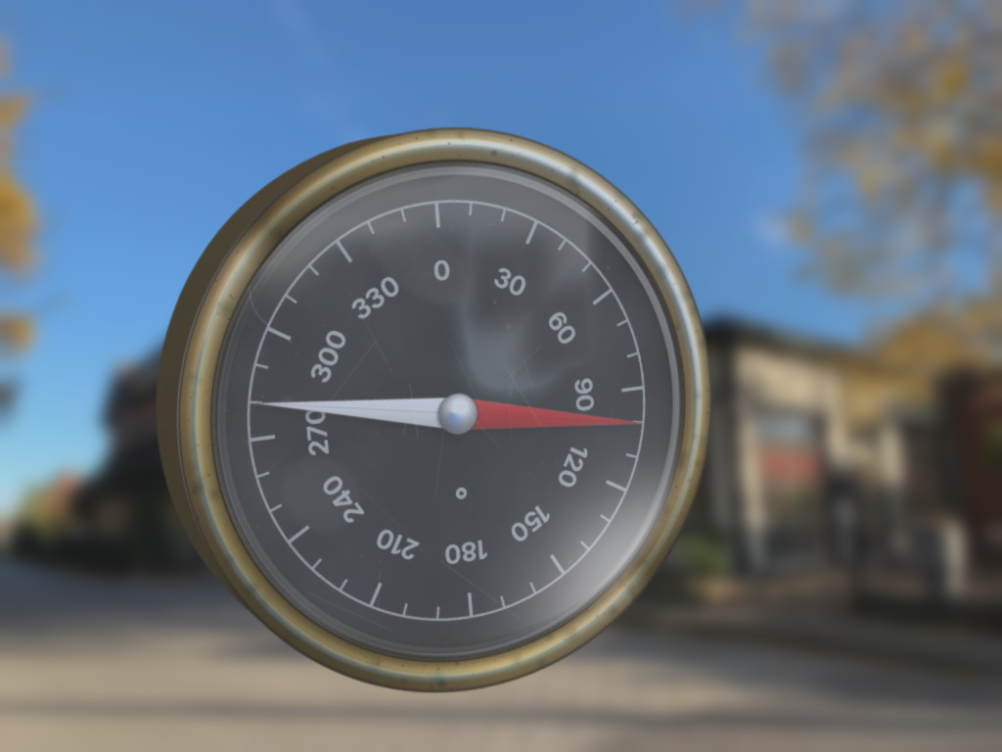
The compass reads ° 100
